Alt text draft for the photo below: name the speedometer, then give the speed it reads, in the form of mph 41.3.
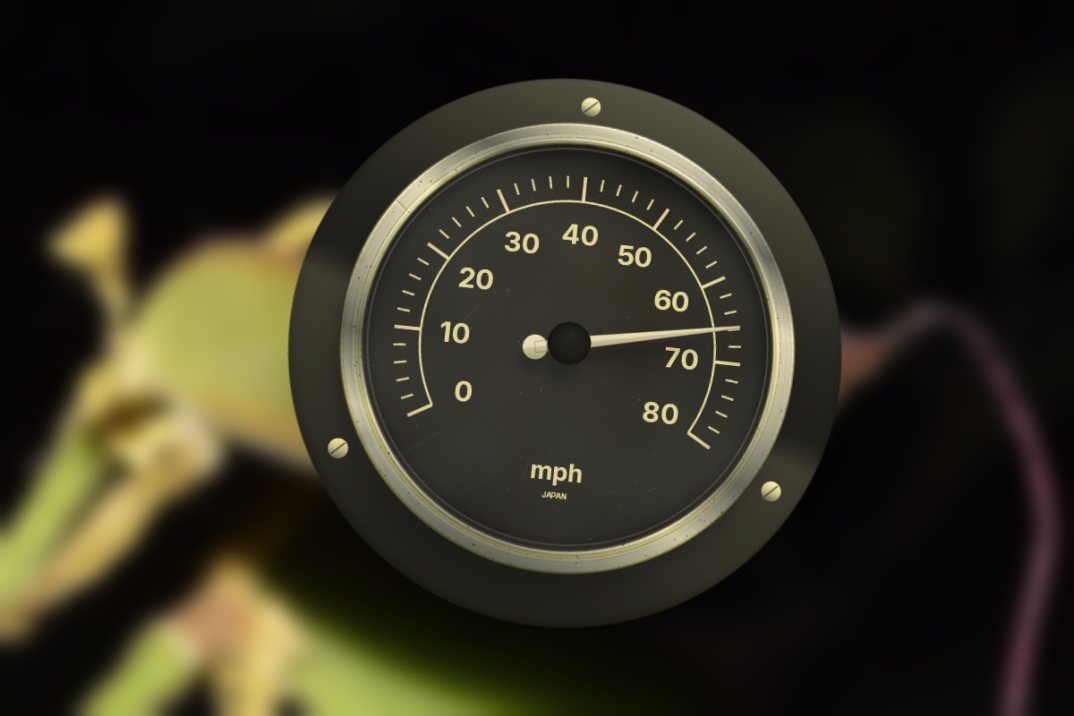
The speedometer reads mph 66
